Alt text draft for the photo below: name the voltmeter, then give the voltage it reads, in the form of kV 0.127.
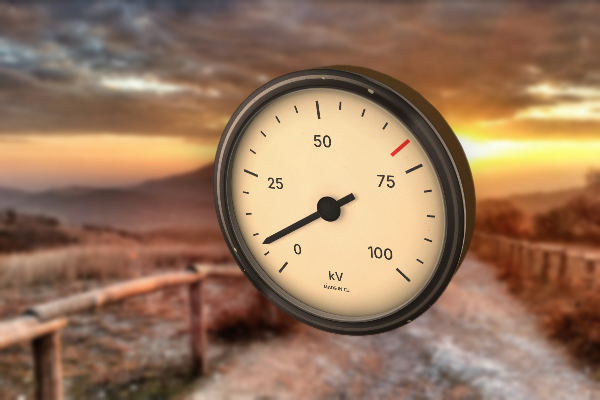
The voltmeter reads kV 7.5
